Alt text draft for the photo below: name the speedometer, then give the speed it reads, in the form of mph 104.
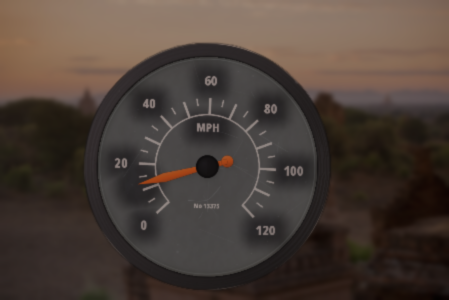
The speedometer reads mph 12.5
